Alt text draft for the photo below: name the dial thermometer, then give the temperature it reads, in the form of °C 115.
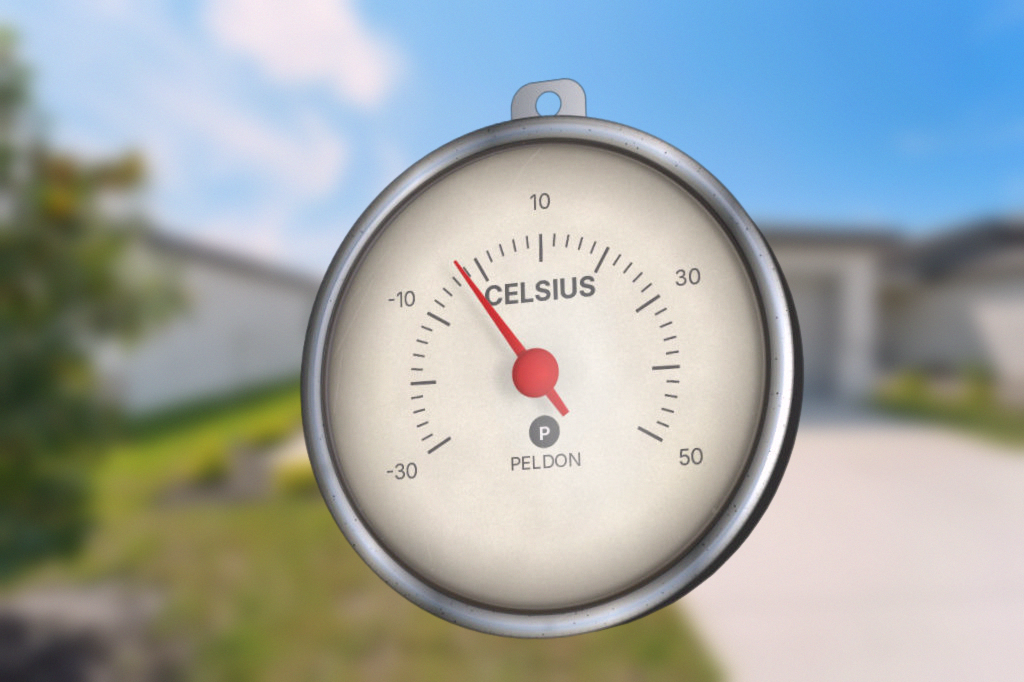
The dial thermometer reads °C -2
